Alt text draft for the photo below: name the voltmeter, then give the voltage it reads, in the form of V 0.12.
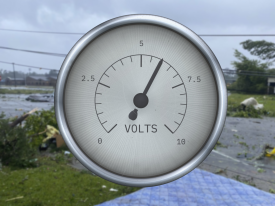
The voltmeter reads V 6
